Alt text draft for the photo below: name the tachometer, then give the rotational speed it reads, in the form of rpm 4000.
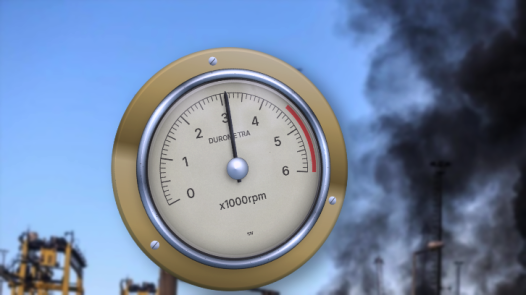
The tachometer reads rpm 3100
